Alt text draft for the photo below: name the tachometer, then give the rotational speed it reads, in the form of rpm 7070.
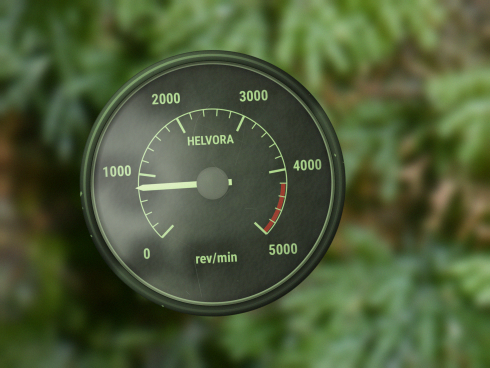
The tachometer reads rpm 800
